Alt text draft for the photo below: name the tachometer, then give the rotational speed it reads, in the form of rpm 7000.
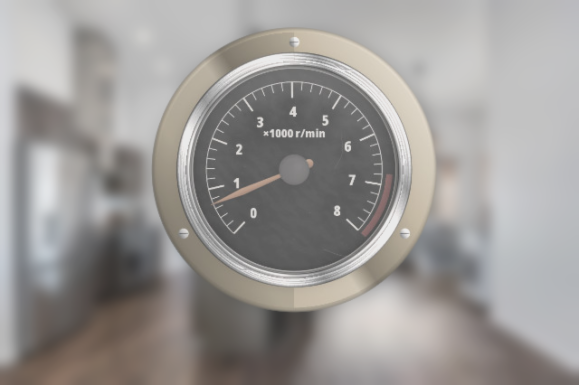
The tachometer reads rpm 700
